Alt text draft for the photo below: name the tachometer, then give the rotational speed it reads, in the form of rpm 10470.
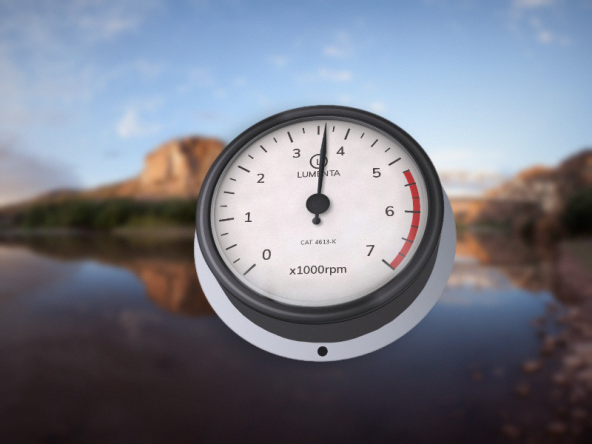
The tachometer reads rpm 3625
